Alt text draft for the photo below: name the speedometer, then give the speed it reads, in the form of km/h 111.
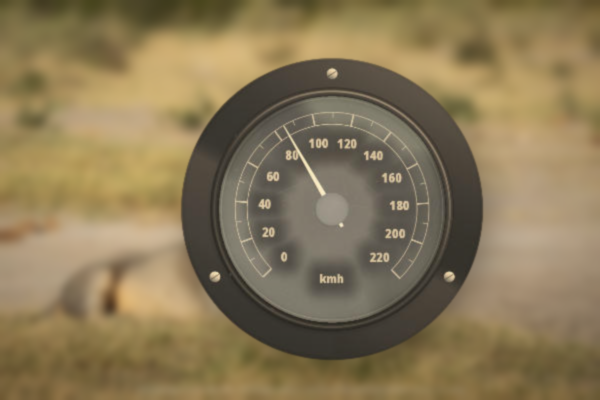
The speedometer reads km/h 85
